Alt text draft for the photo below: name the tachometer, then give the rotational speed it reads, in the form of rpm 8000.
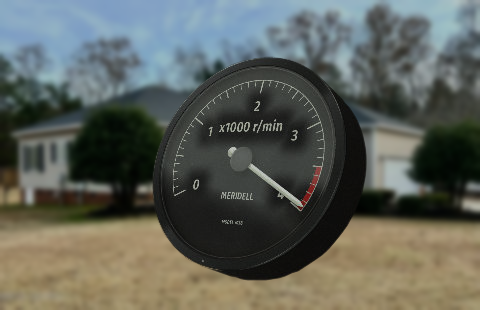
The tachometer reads rpm 3950
